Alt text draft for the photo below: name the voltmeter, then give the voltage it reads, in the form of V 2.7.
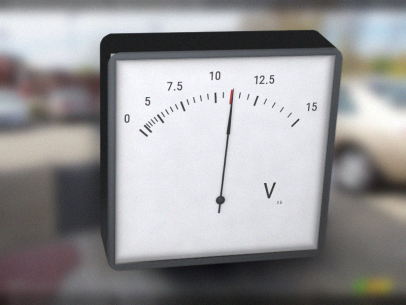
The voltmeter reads V 11
